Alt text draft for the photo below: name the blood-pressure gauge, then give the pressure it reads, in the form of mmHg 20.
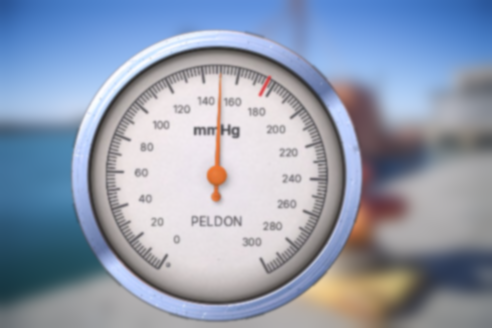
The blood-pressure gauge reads mmHg 150
